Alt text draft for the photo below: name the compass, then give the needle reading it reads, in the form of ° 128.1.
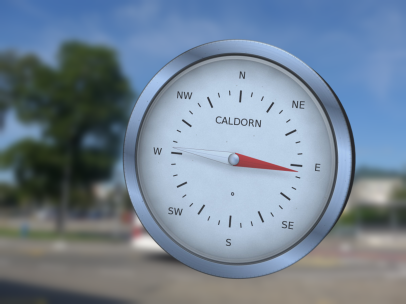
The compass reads ° 95
